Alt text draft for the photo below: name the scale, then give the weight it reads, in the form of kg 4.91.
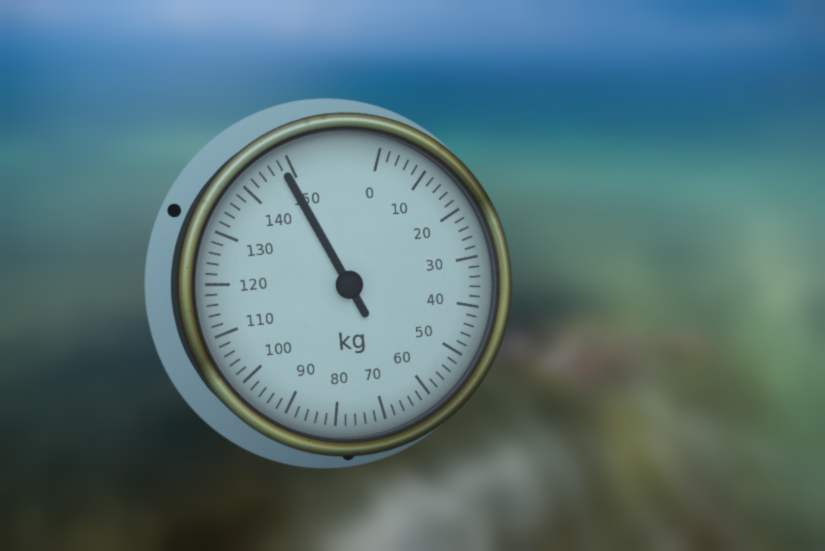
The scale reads kg 148
